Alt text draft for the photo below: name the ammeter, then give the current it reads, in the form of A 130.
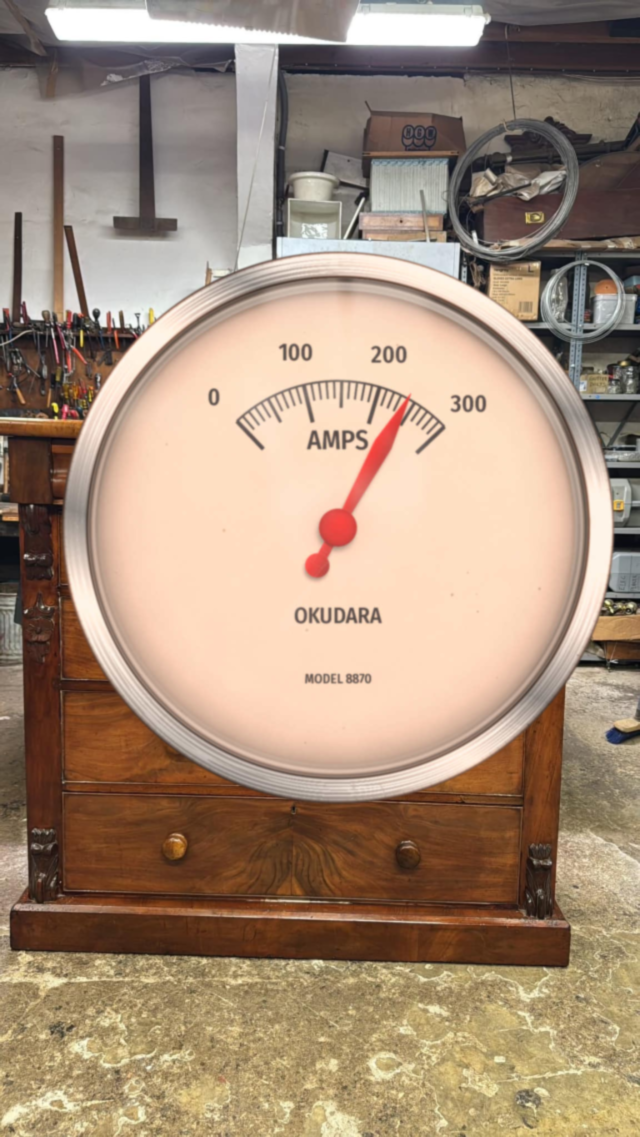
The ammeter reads A 240
